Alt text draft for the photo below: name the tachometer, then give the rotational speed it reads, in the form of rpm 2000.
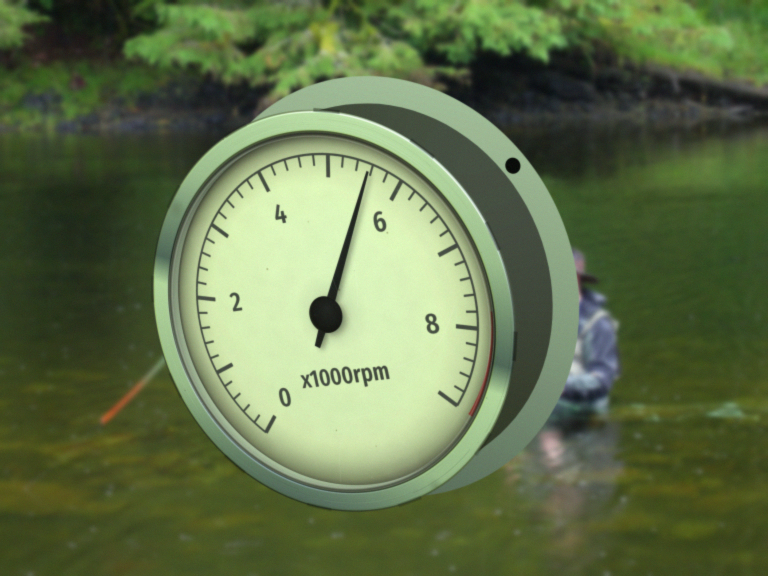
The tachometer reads rpm 5600
